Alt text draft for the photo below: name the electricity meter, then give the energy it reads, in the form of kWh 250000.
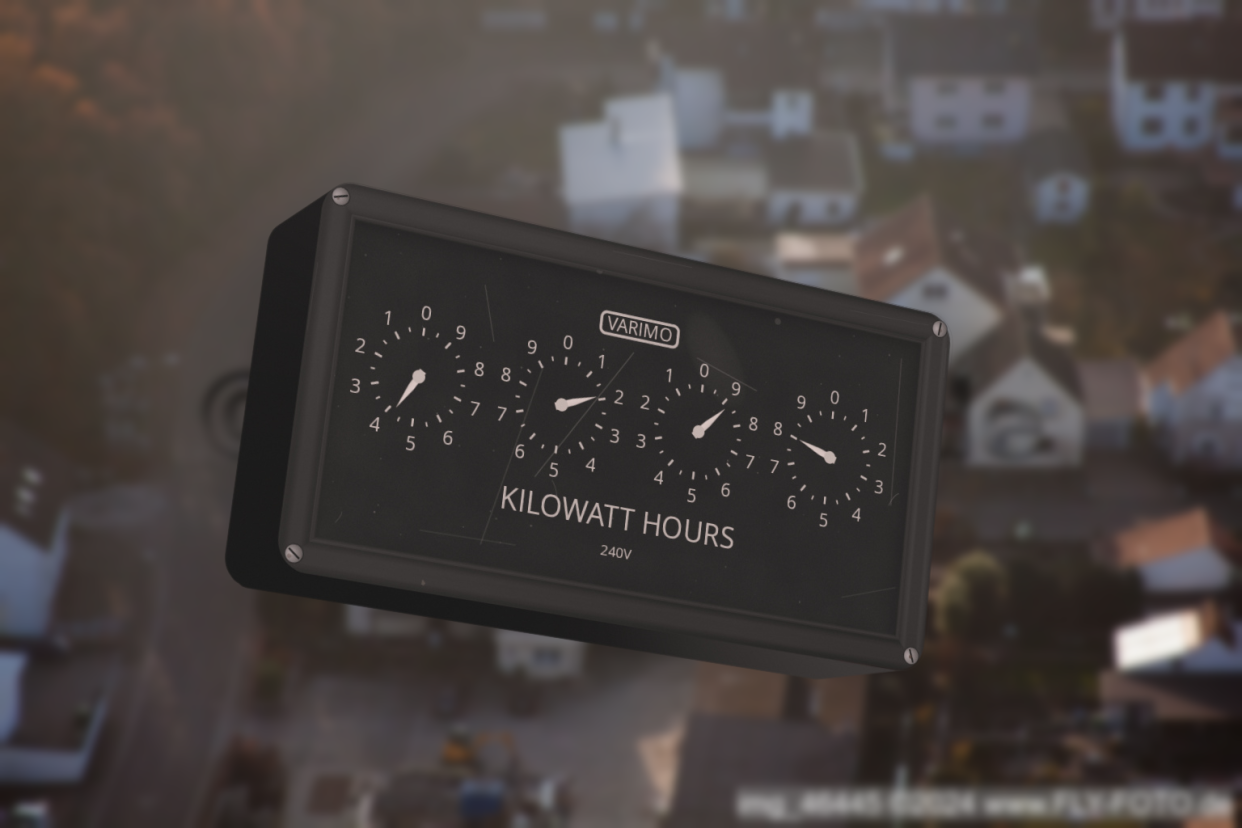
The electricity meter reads kWh 4188
